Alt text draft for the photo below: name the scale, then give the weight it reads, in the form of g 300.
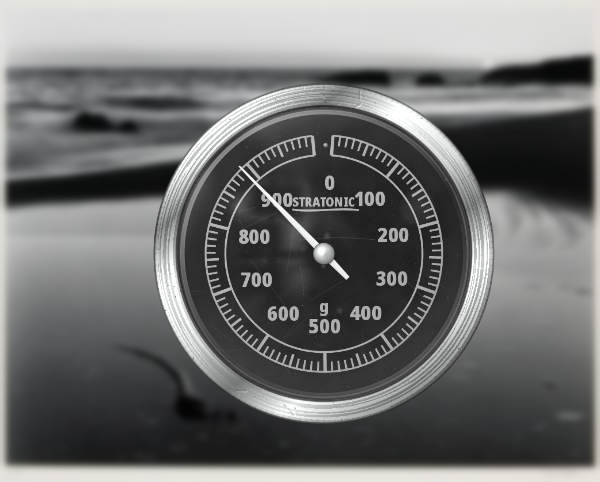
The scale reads g 890
